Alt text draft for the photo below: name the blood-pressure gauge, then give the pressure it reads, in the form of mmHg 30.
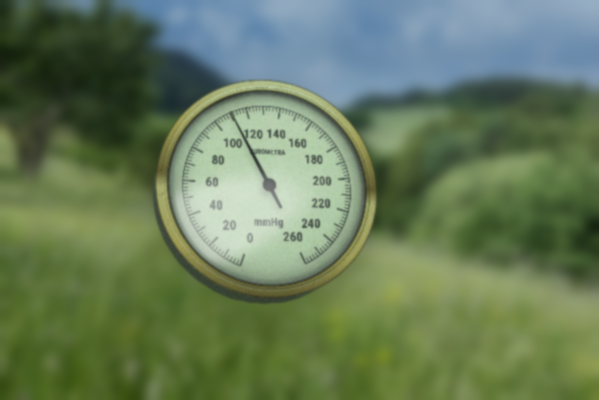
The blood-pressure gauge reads mmHg 110
